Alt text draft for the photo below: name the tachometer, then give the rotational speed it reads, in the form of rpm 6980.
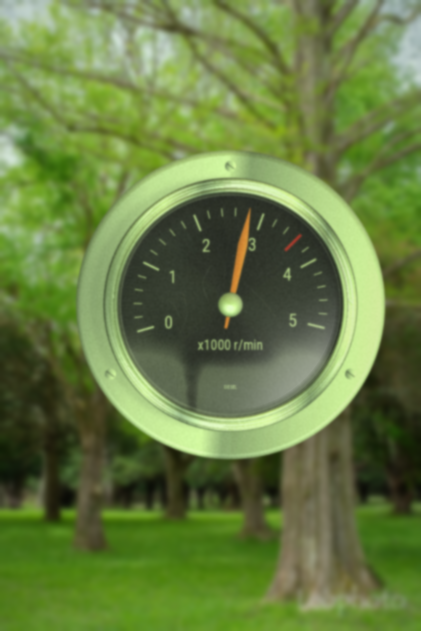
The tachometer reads rpm 2800
